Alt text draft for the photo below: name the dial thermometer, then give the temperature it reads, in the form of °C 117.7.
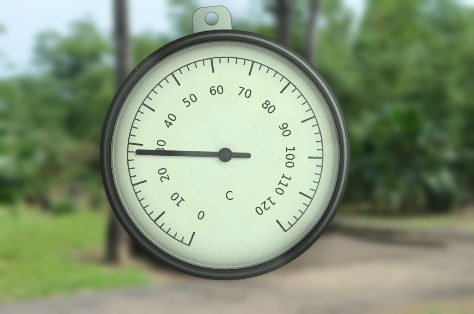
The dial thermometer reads °C 28
